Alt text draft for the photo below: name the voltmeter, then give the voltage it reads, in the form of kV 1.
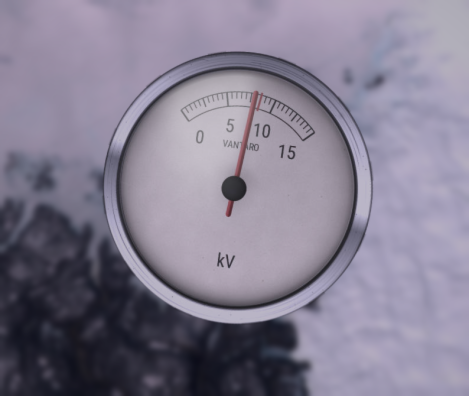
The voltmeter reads kV 8
